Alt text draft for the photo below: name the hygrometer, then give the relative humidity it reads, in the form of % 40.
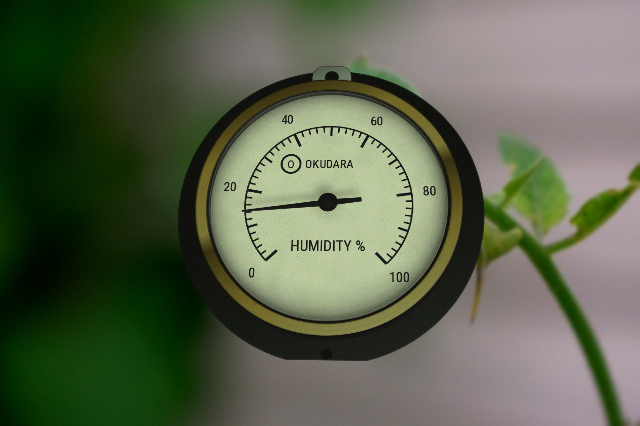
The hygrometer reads % 14
